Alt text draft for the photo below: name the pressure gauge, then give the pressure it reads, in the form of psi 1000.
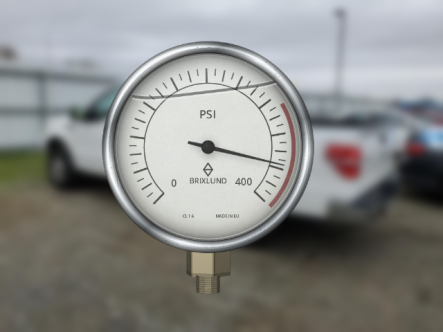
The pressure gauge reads psi 355
